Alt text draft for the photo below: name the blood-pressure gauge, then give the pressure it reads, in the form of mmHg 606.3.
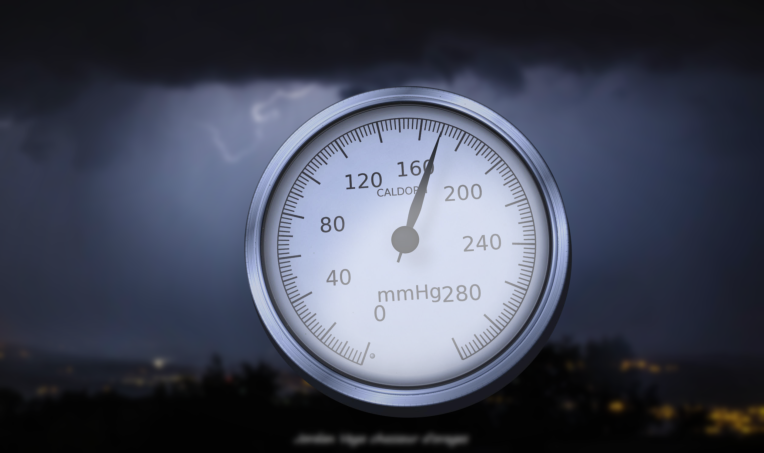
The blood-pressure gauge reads mmHg 170
